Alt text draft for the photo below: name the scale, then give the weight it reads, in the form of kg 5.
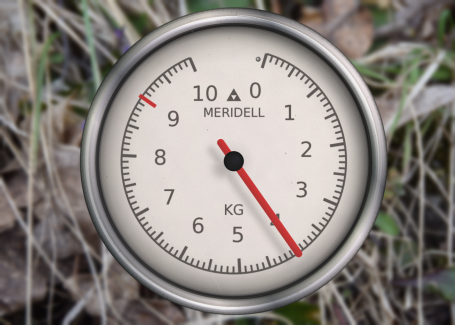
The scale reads kg 4
